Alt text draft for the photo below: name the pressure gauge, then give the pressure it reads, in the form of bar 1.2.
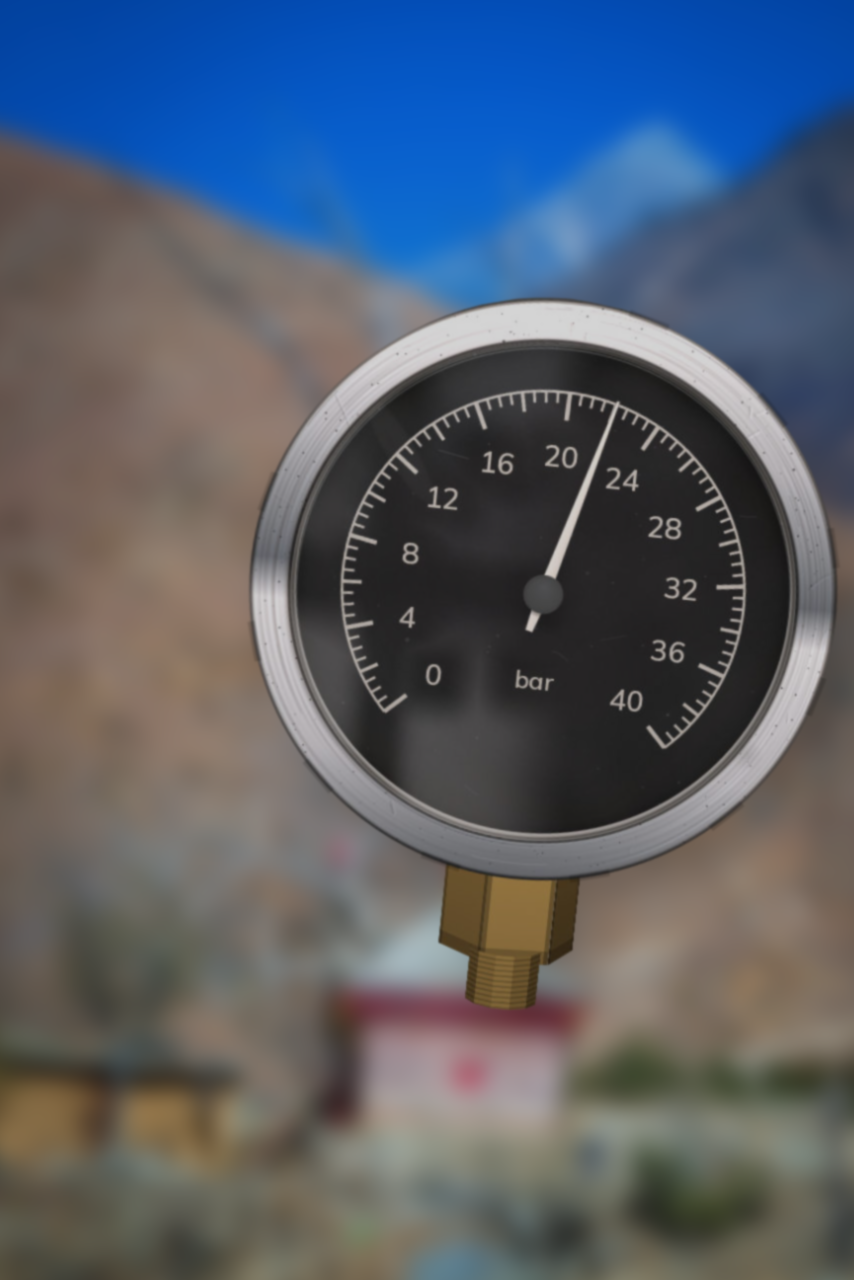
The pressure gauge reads bar 22
